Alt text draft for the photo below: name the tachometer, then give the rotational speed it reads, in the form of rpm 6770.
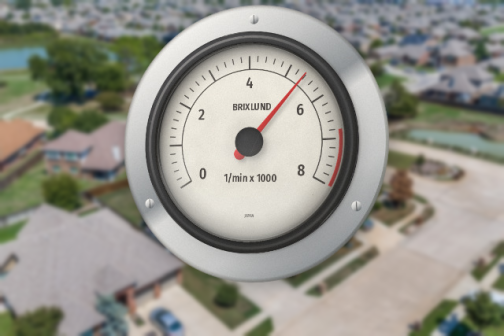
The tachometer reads rpm 5400
